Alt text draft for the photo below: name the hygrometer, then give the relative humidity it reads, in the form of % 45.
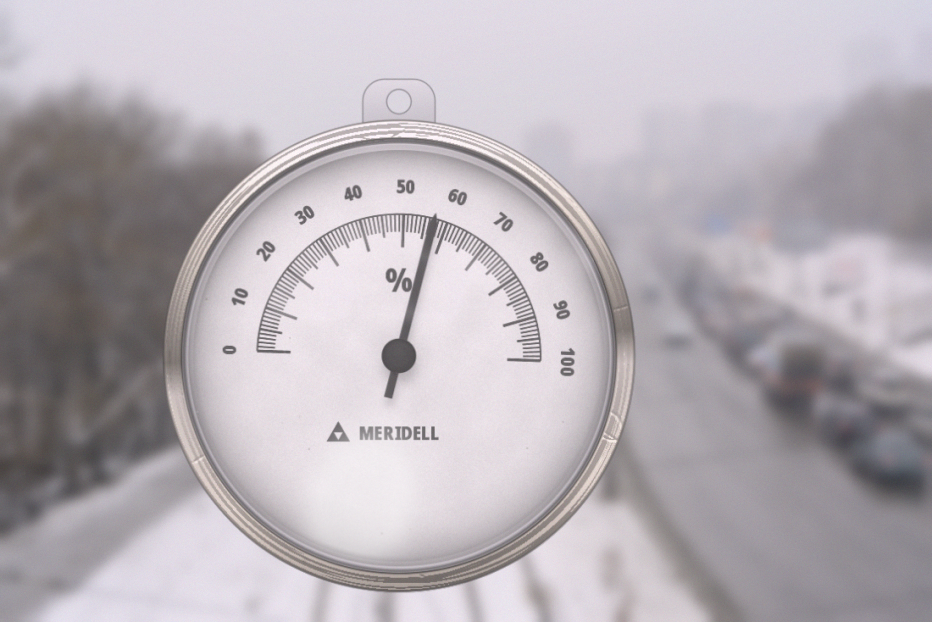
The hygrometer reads % 57
